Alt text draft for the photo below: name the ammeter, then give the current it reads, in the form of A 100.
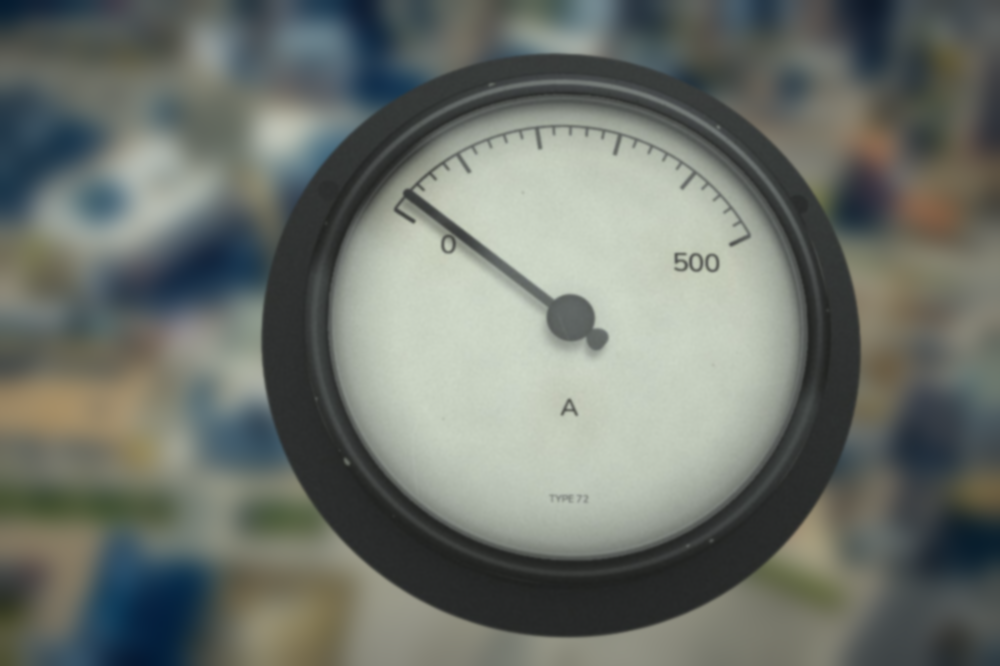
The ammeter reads A 20
